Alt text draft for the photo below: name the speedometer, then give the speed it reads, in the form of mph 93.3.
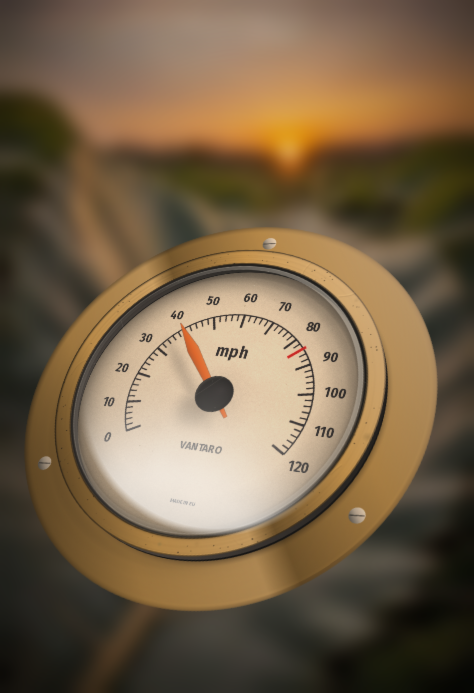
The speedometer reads mph 40
